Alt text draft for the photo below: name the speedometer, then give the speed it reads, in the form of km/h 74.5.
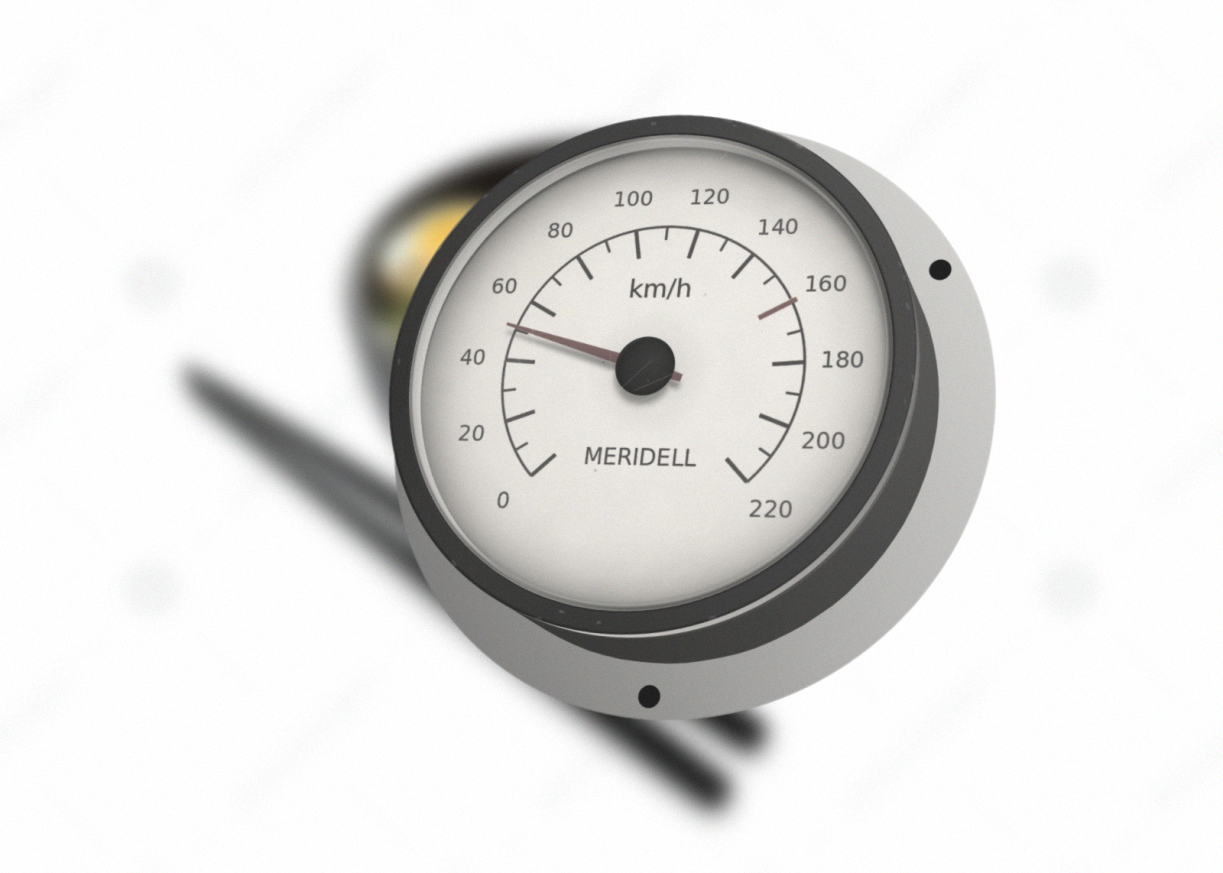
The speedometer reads km/h 50
